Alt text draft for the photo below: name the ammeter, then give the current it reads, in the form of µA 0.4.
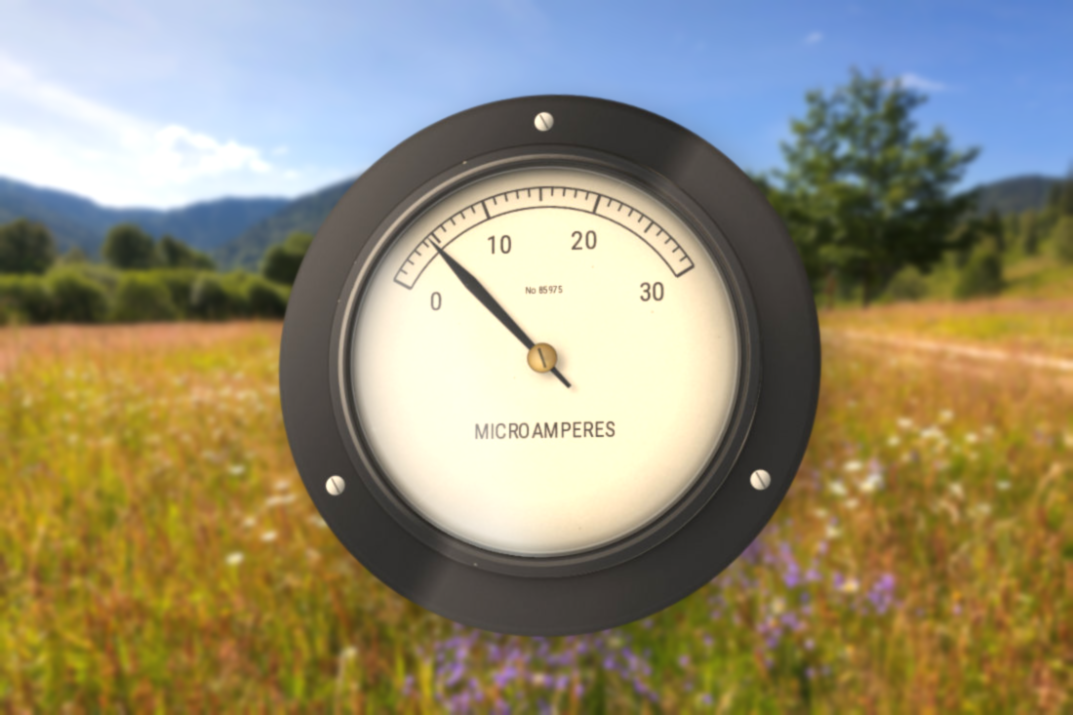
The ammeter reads µA 4.5
